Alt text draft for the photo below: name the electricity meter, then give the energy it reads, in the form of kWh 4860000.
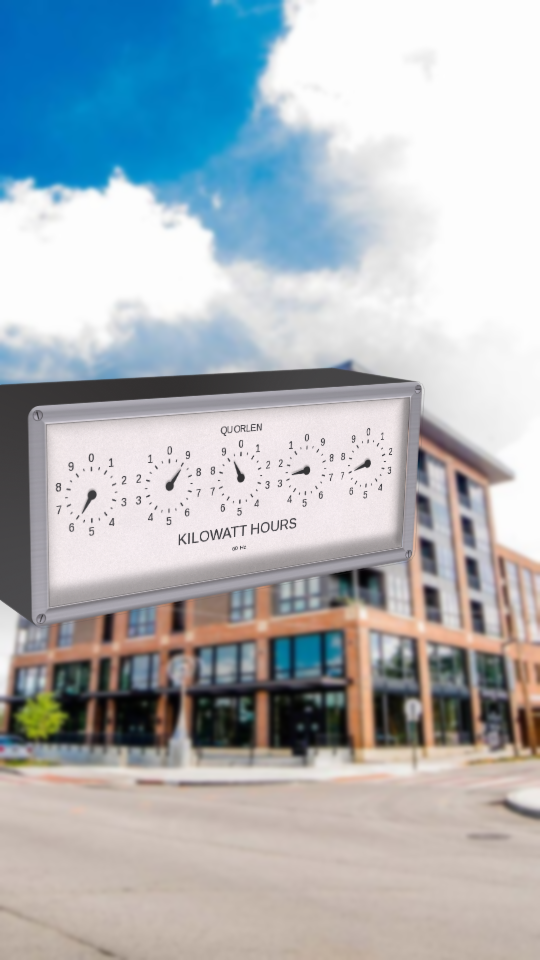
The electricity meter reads kWh 58927
